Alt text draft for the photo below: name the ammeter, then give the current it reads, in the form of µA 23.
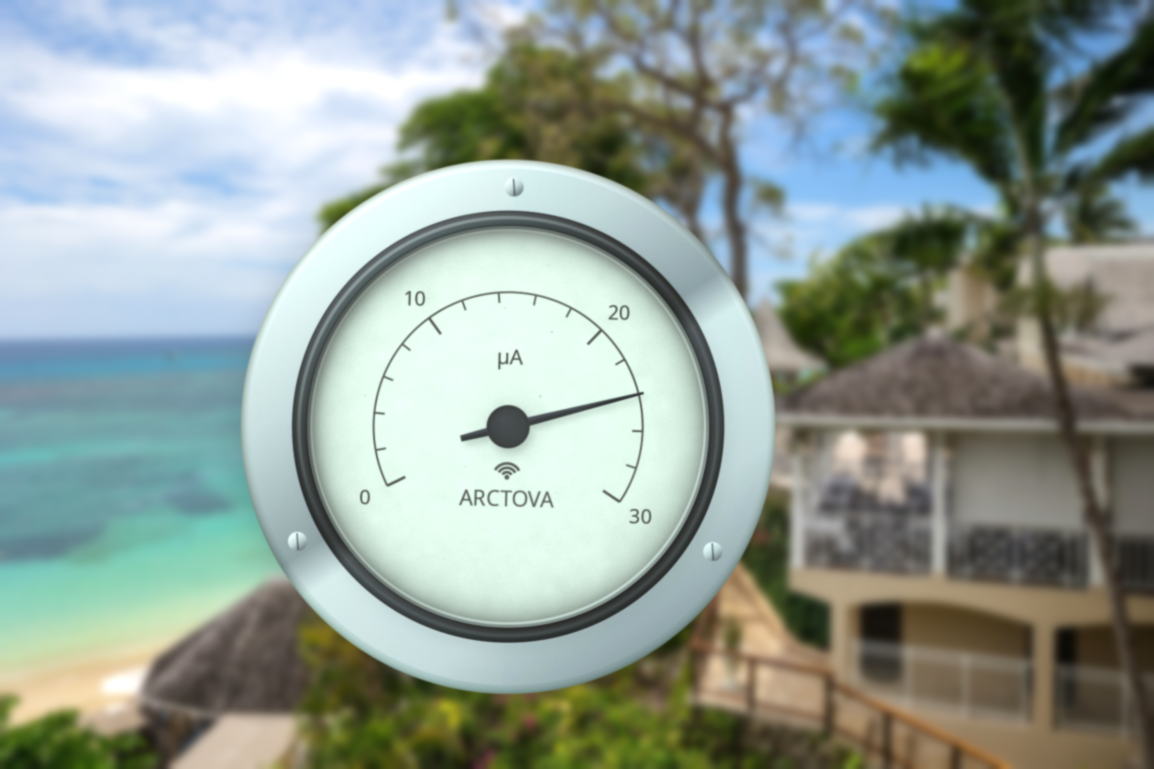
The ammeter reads µA 24
